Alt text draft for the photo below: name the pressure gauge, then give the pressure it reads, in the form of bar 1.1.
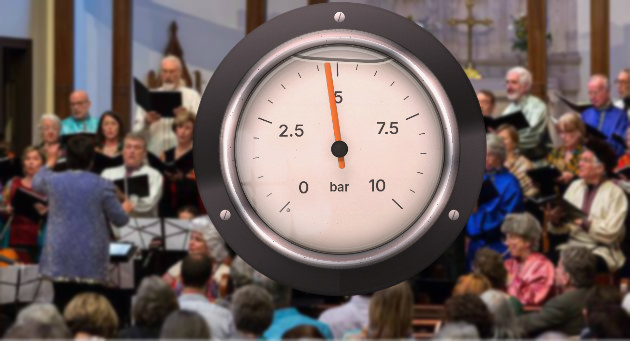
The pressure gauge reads bar 4.75
